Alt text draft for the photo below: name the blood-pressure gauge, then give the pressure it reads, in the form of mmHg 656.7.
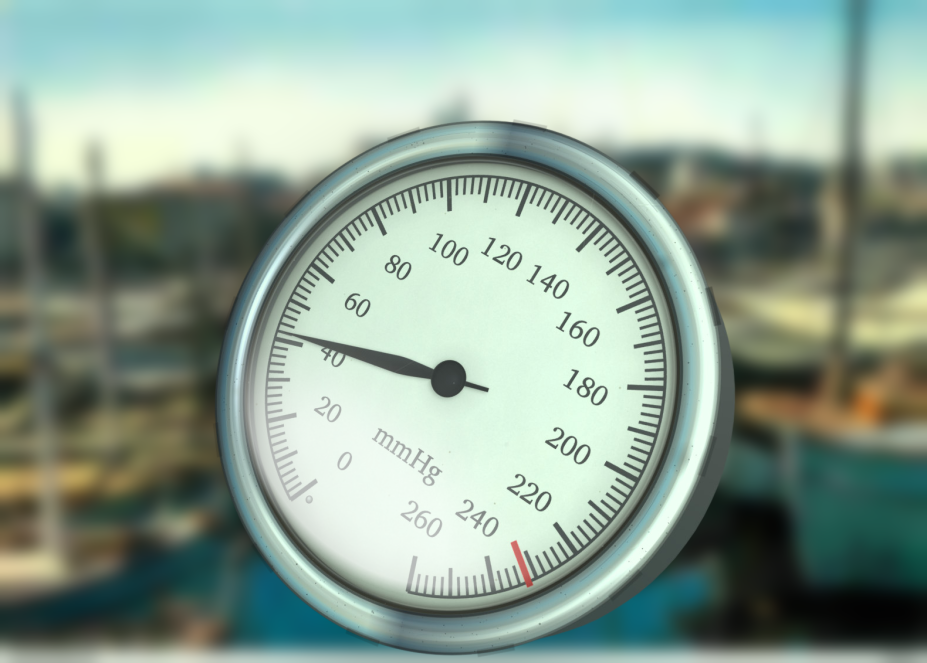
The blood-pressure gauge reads mmHg 42
